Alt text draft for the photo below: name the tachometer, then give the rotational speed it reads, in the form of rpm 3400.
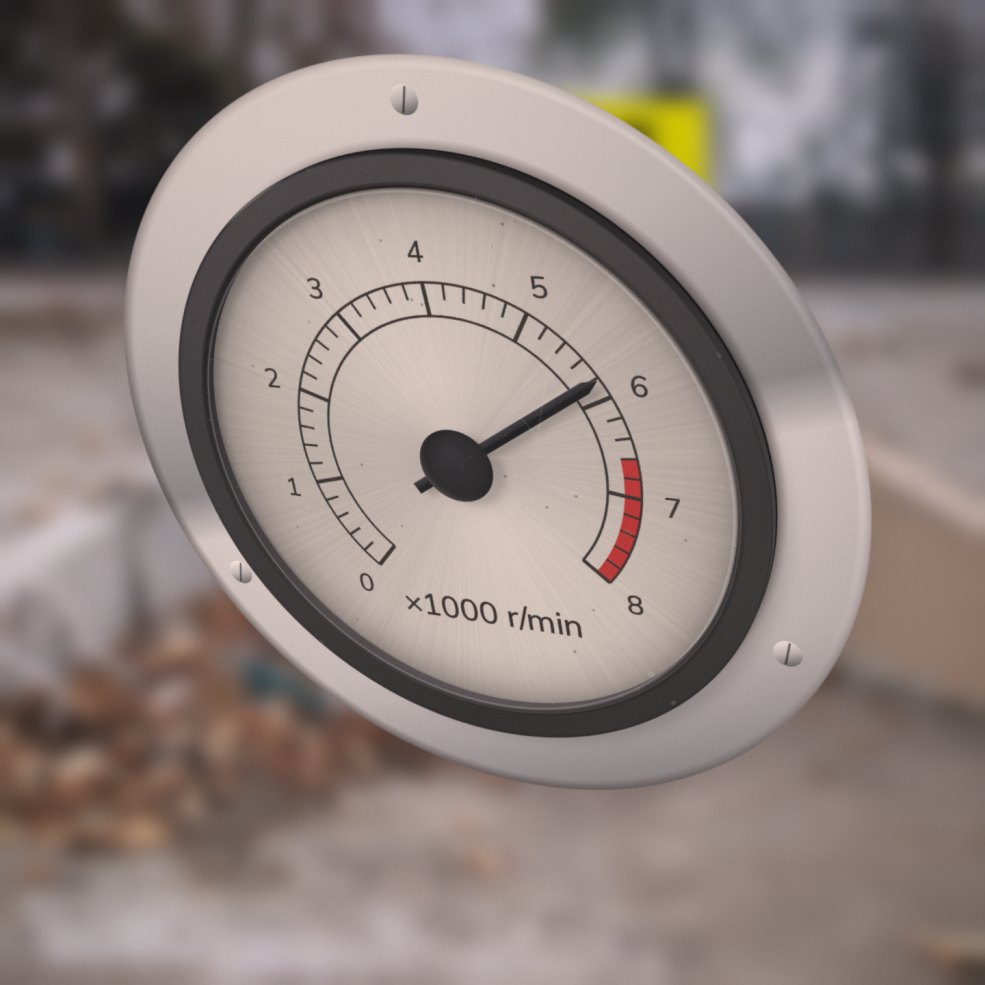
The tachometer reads rpm 5800
